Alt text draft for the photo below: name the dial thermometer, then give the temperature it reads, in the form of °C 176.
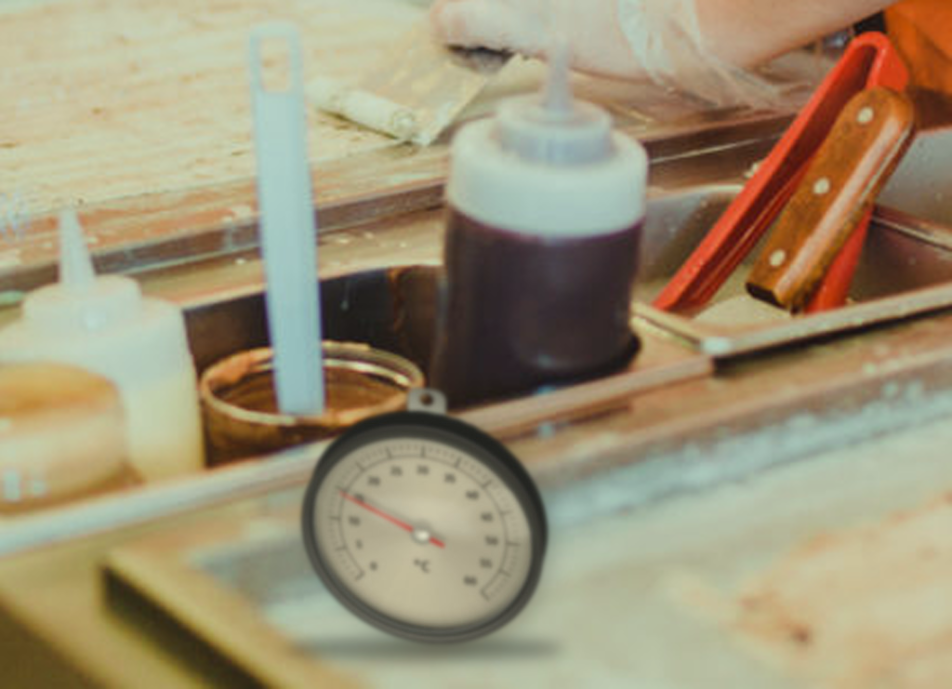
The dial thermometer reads °C 15
